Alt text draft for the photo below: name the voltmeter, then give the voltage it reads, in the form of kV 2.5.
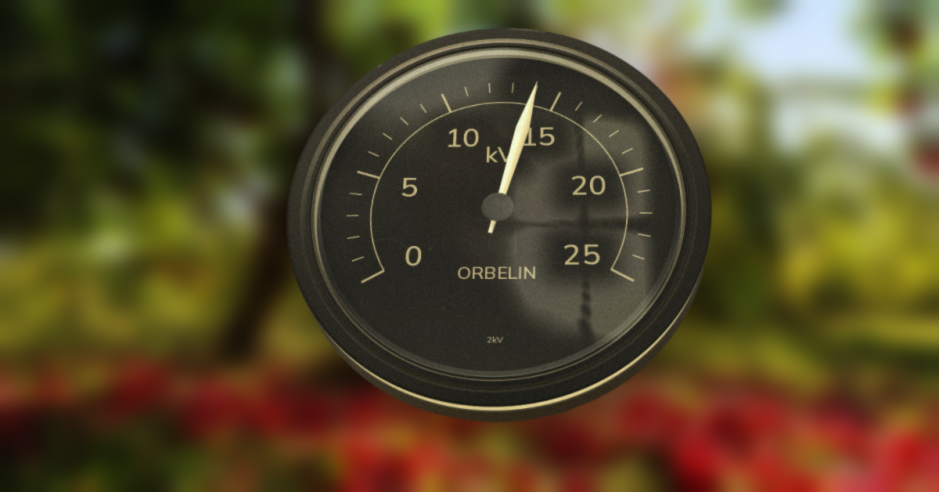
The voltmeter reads kV 14
